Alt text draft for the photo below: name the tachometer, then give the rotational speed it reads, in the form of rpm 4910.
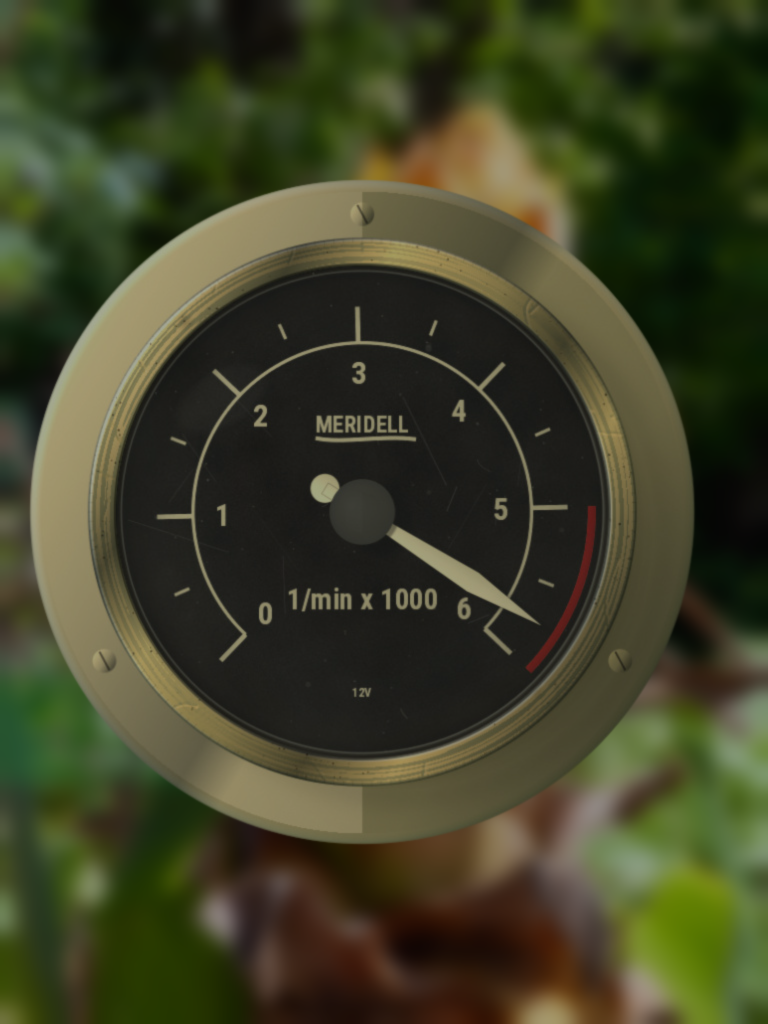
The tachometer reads rpm 5750
